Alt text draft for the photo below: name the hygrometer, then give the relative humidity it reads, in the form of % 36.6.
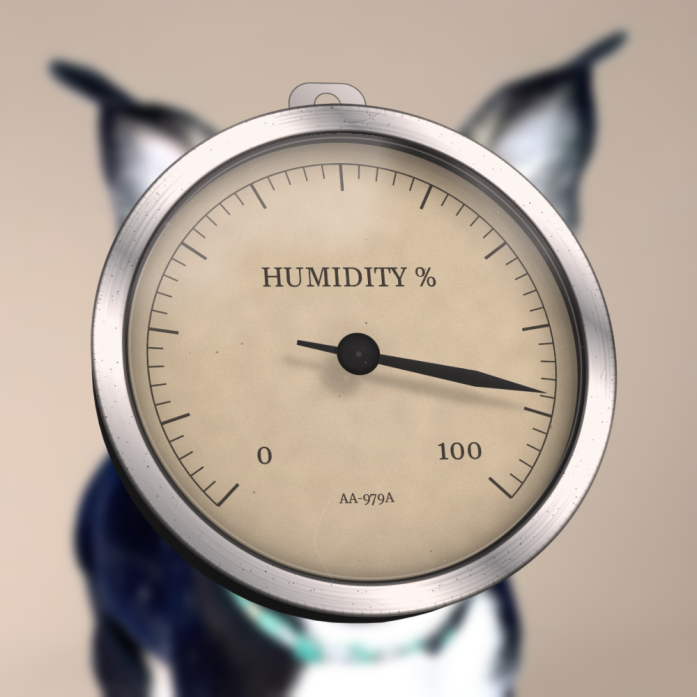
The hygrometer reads % 88
